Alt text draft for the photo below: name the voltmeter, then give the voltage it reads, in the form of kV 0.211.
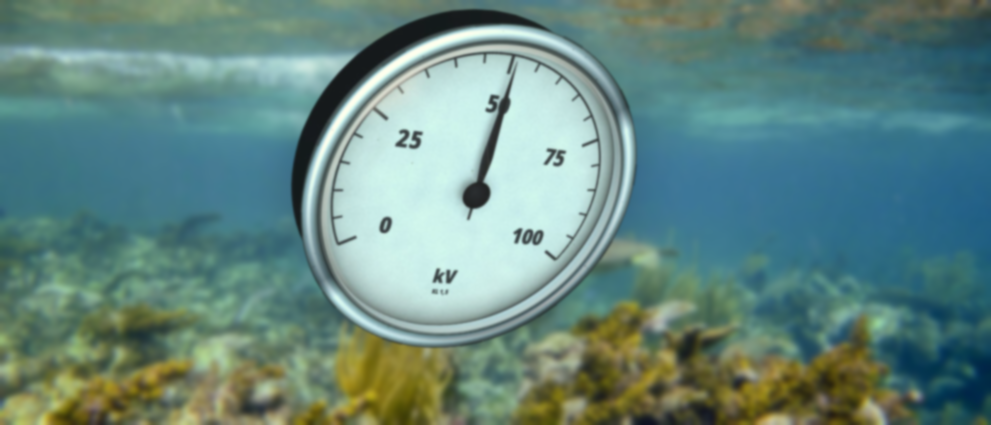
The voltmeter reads kV 50
